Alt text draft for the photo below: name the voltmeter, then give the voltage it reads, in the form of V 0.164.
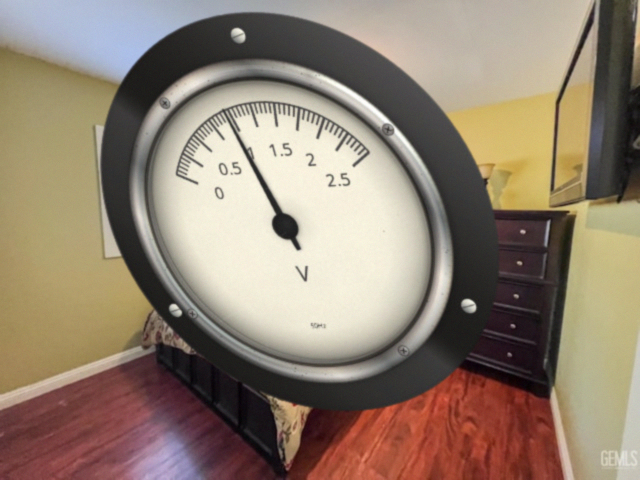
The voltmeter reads V 1
